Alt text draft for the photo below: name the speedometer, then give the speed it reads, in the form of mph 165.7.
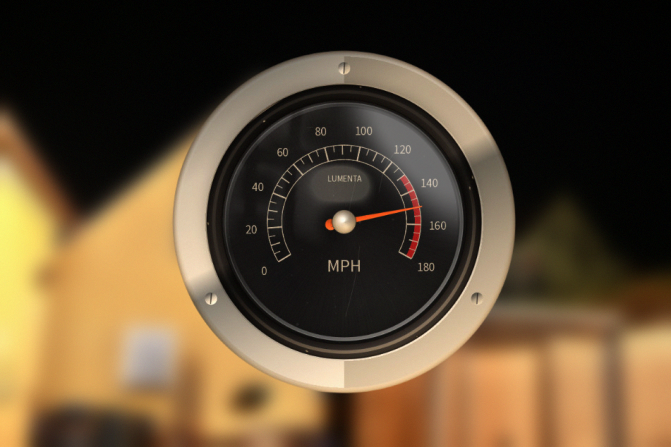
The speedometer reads mph 150
